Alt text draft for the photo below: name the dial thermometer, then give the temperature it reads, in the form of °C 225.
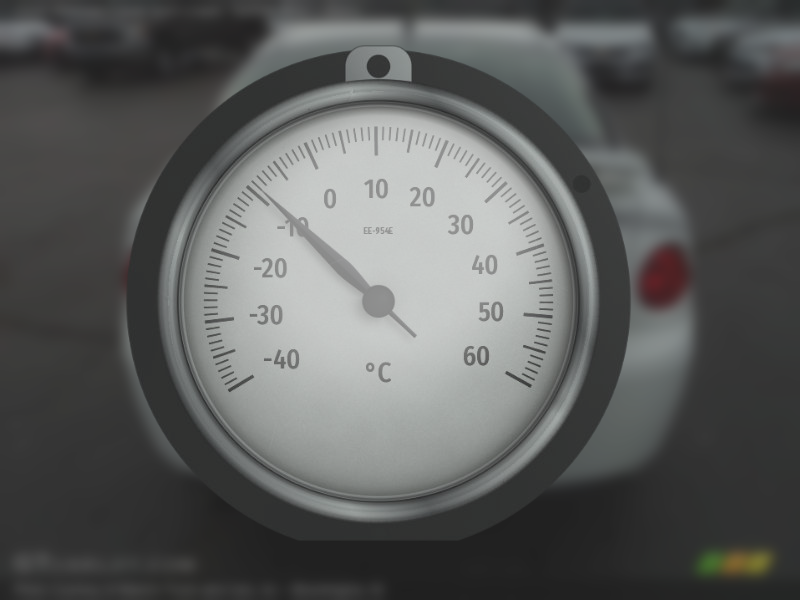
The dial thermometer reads °C -9
